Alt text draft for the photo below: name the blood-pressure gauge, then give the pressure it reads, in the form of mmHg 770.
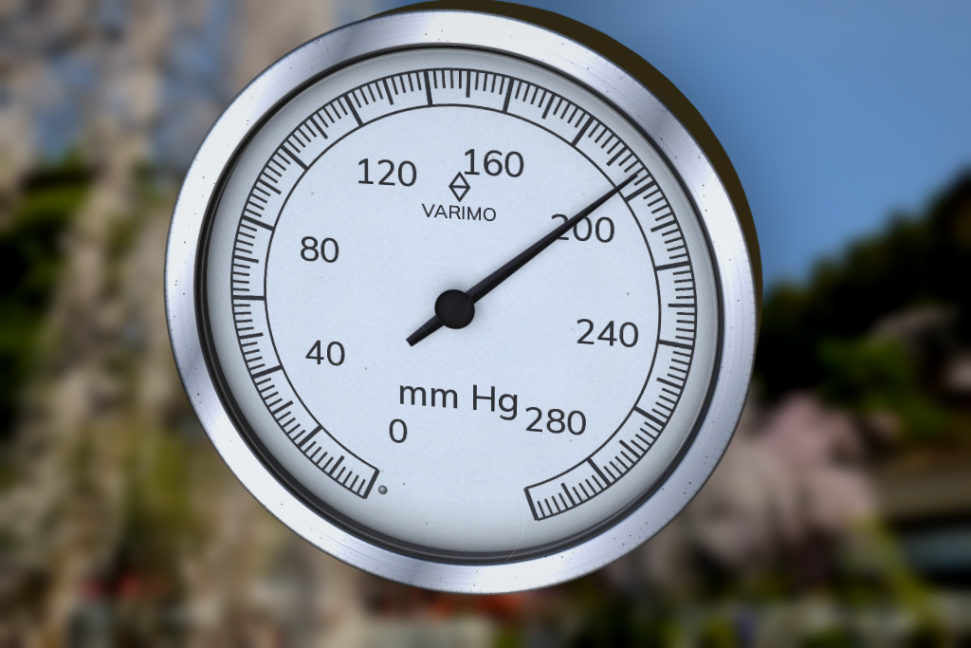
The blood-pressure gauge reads mmHg 196
